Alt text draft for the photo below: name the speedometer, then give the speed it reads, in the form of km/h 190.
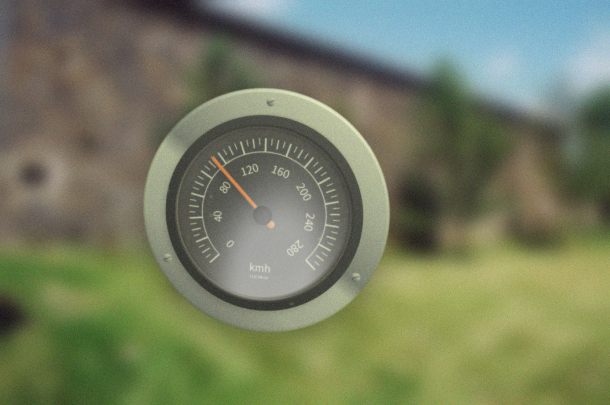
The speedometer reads km/h 95
